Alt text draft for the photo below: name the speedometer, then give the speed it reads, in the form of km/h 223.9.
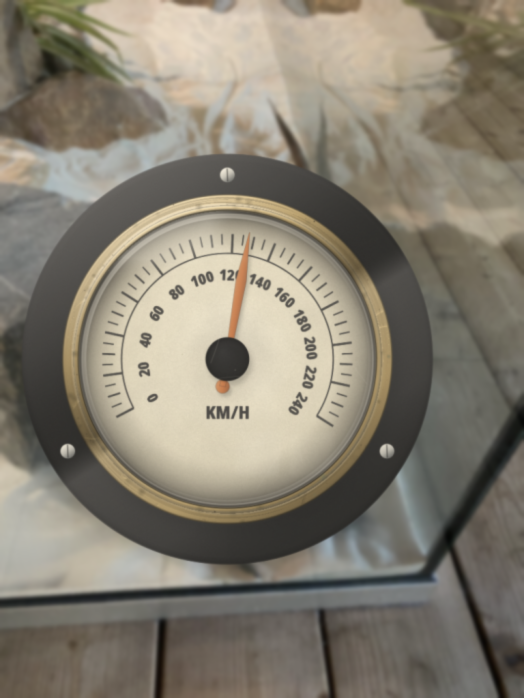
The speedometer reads km/h 127.5
